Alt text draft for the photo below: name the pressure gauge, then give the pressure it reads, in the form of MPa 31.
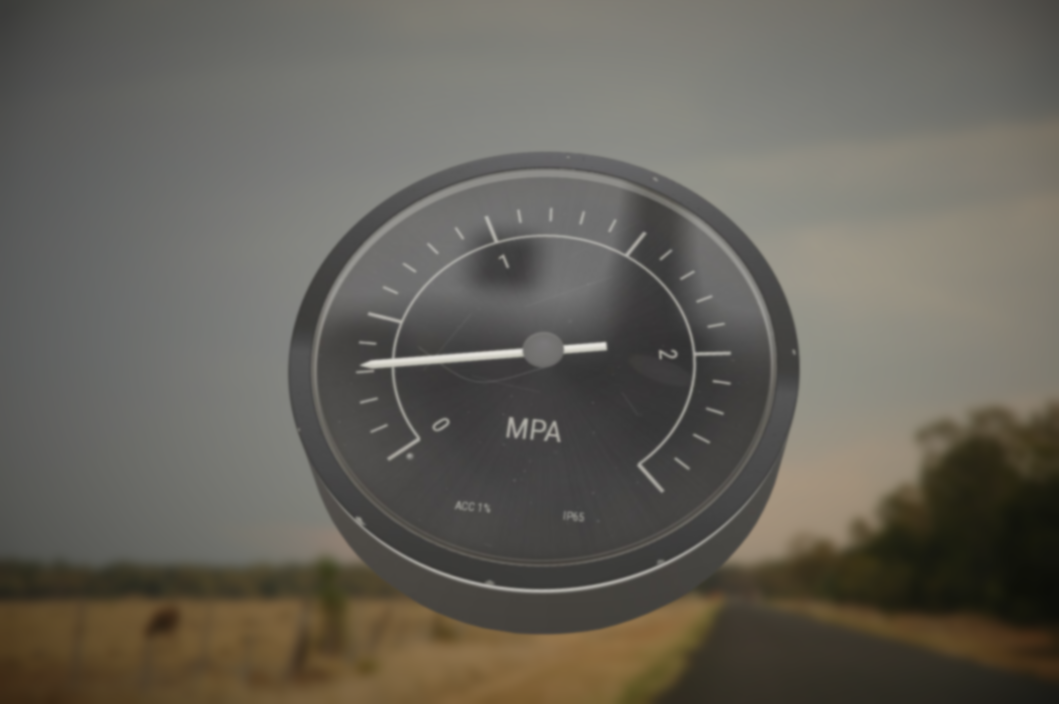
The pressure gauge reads MPa 0.3
